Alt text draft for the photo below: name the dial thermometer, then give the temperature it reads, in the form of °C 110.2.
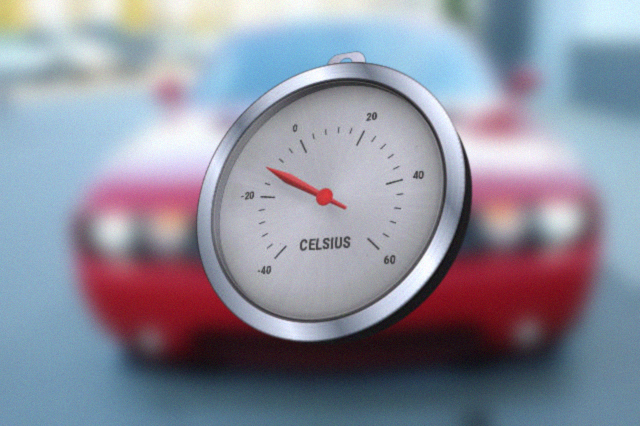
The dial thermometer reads °C -12
